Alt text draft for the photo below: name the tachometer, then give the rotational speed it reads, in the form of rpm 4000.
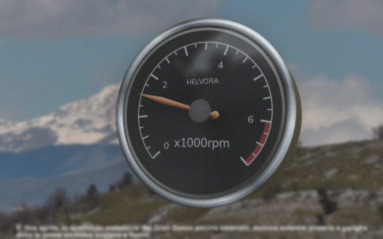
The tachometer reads rpm 1500
